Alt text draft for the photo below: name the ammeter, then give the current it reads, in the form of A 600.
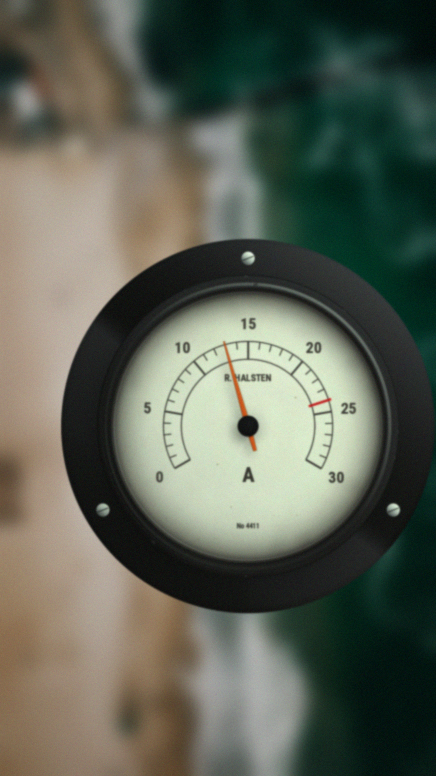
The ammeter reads A 13
